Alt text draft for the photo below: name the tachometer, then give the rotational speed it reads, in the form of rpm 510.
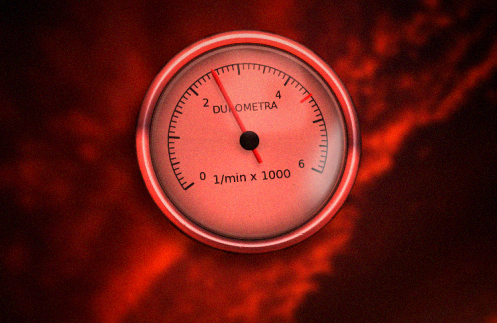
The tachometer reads rpm 2500
